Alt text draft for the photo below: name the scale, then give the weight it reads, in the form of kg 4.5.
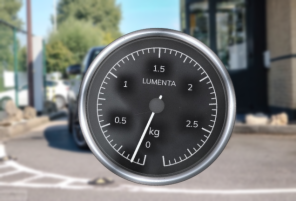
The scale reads kg 0.1
